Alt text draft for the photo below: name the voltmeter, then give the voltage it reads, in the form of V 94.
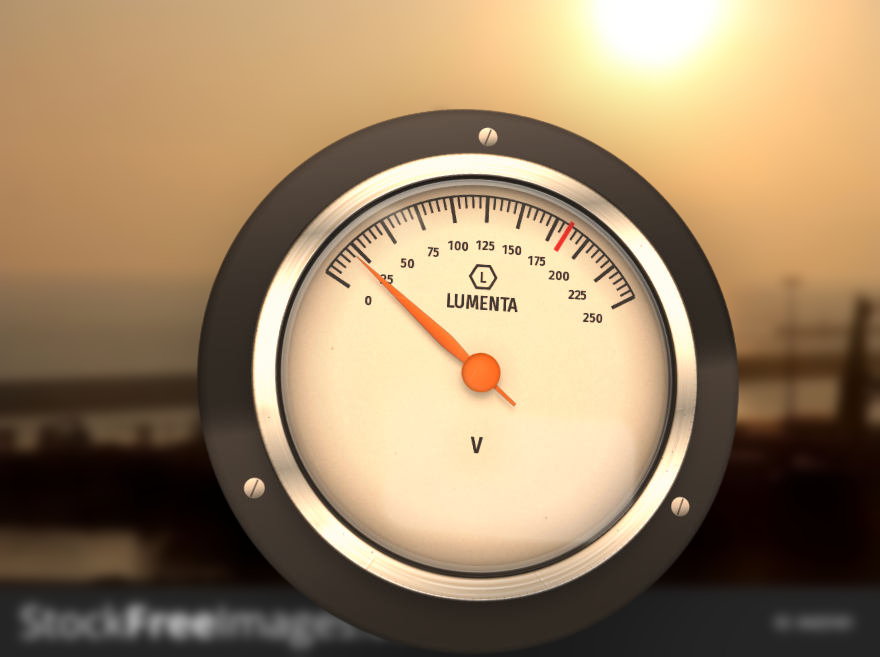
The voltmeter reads V 20
